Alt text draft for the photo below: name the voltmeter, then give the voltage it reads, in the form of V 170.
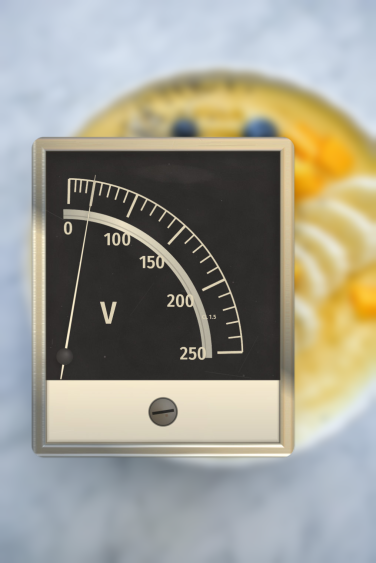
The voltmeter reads V 50
